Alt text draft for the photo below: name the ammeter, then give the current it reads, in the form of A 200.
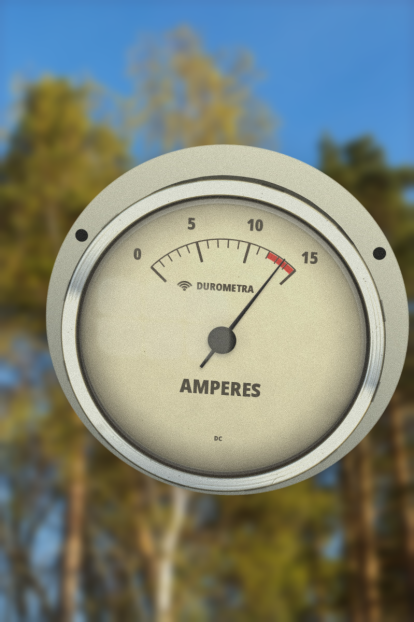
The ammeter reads A 13.5
